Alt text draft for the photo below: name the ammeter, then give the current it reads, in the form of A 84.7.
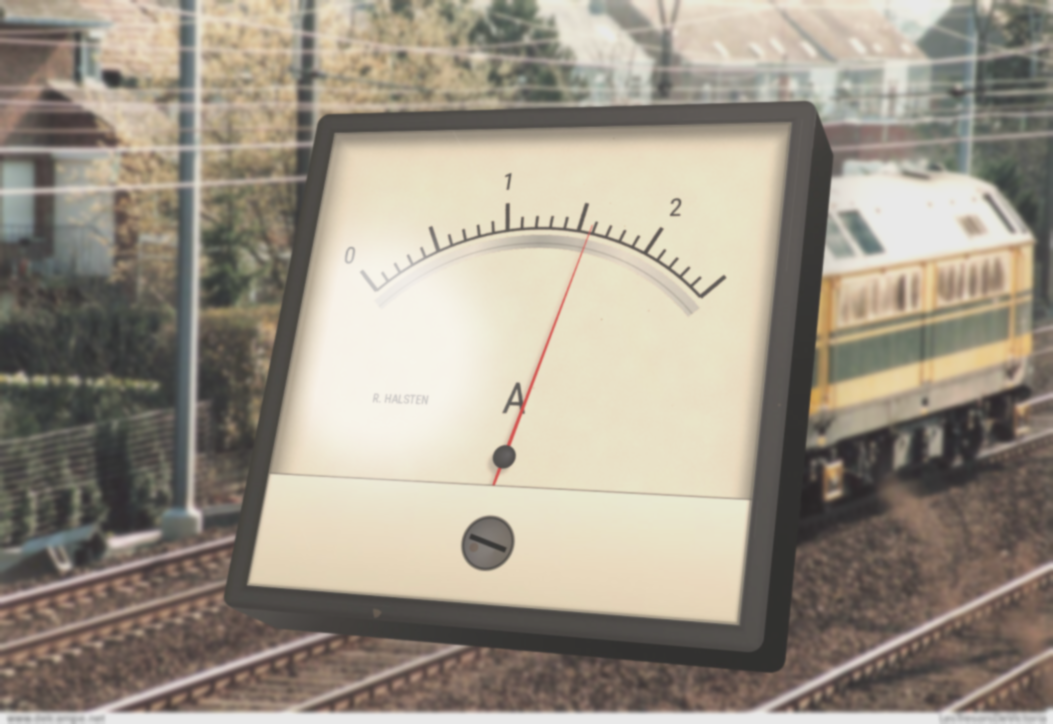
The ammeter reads A 1.6
